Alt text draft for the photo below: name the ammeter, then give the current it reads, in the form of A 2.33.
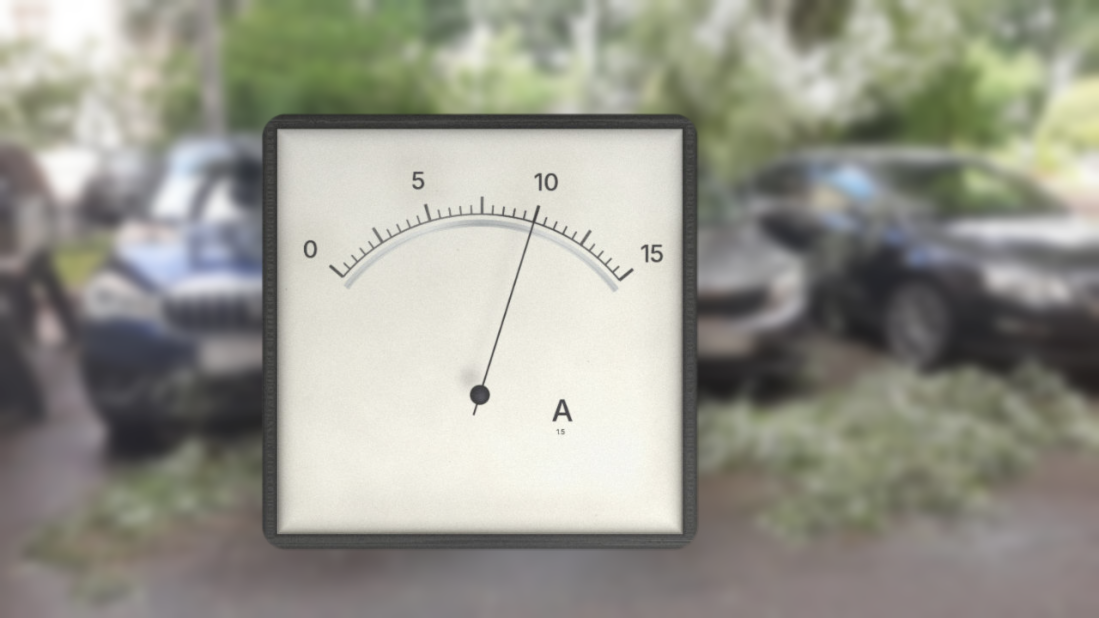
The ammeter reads A 10
